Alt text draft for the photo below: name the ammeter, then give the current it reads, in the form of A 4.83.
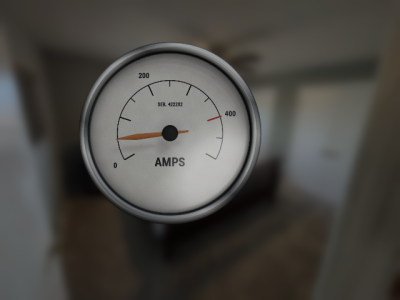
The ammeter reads A 50
